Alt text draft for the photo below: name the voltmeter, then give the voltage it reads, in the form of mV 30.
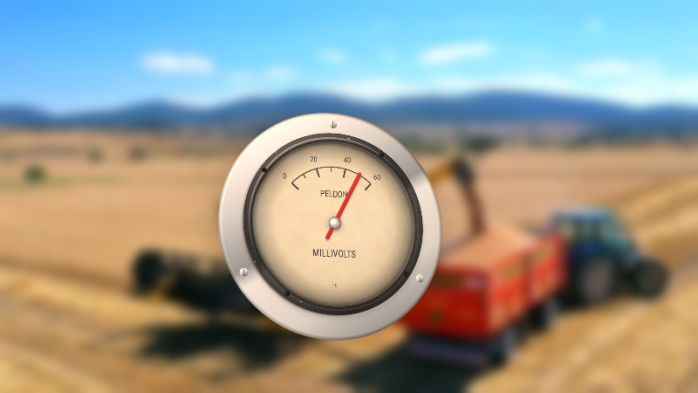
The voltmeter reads mV 50
